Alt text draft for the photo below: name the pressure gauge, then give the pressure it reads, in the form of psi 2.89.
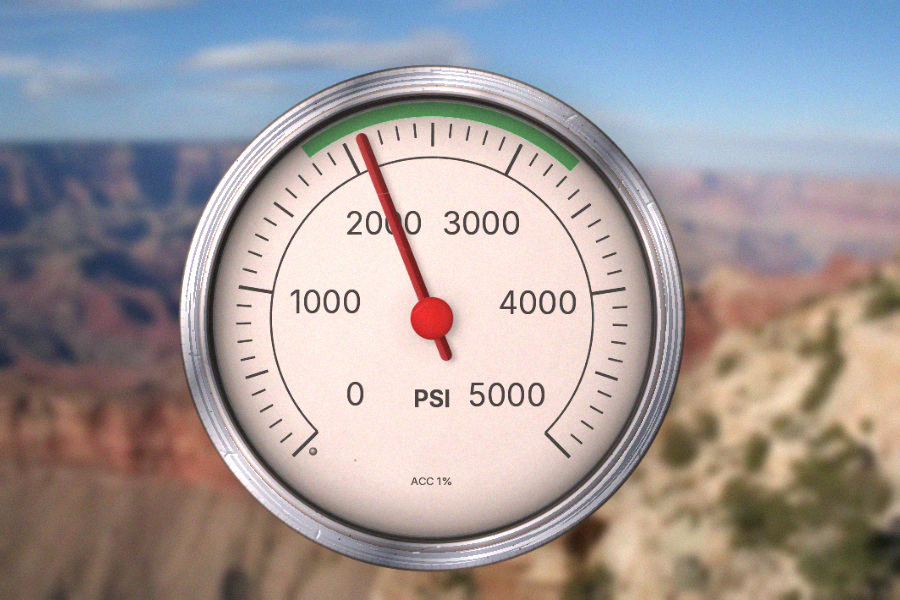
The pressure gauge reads psi 2100
